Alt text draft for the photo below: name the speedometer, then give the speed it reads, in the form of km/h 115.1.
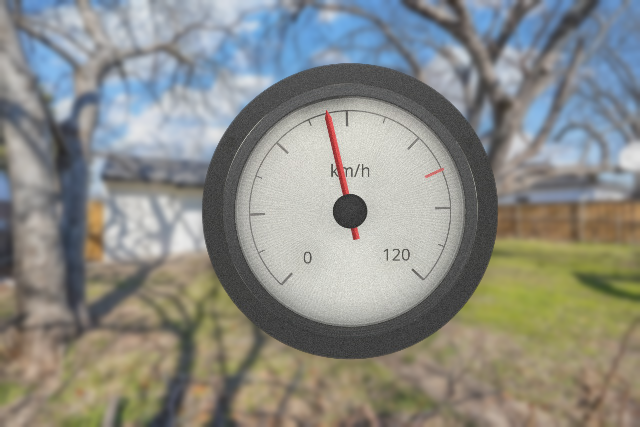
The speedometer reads km/h 55
